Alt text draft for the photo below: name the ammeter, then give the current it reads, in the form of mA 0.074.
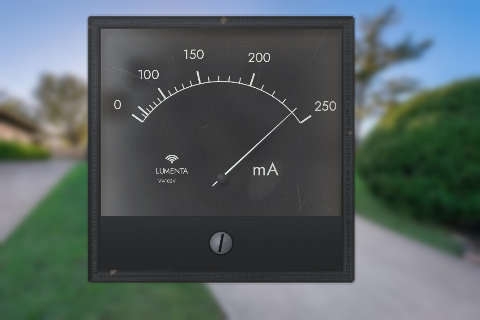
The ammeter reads mA 240
